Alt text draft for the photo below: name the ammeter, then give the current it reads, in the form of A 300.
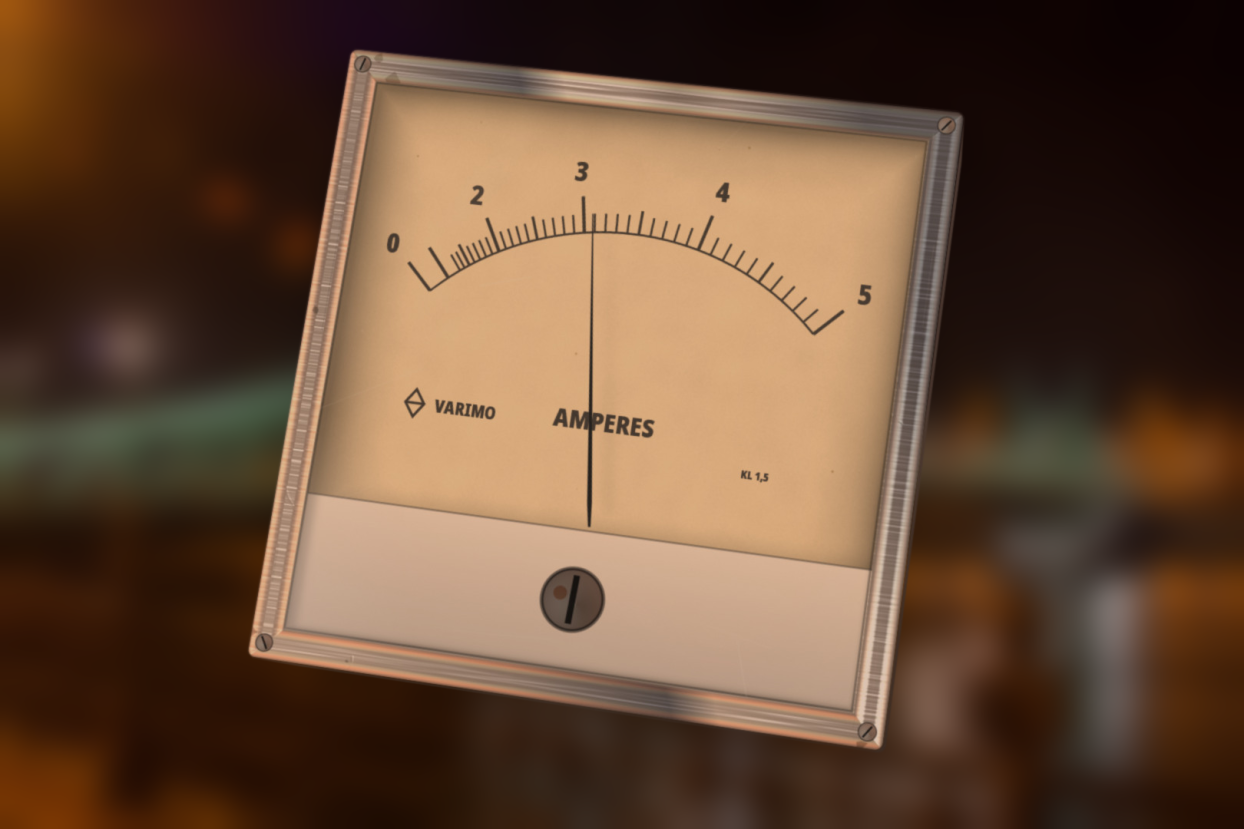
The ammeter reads A 3.1
